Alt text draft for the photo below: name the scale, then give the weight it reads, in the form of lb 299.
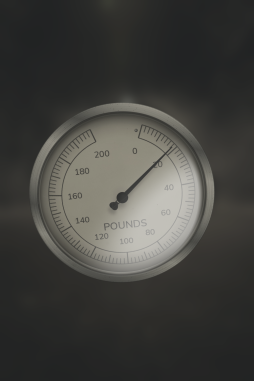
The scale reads lb 18
